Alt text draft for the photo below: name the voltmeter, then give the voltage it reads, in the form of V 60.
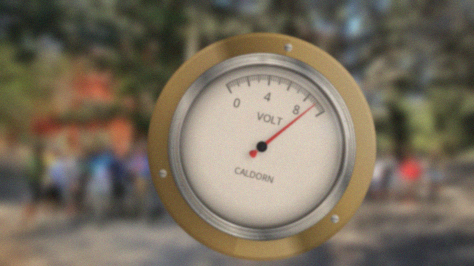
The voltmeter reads V 9
